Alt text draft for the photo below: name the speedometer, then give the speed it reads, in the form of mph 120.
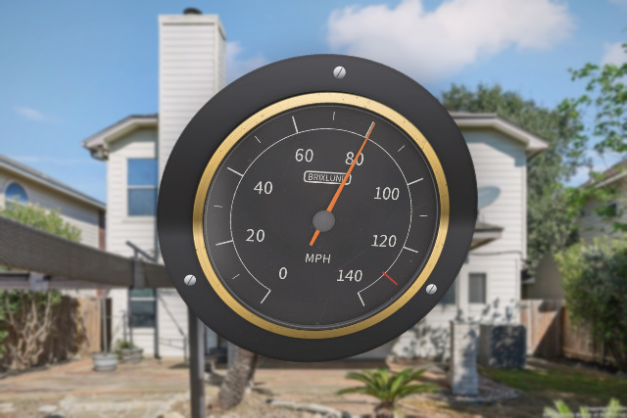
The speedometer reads mph 80
